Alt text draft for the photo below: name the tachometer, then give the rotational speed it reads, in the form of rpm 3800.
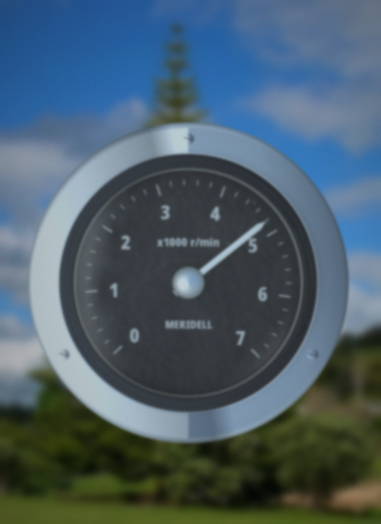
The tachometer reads rpm 4800
